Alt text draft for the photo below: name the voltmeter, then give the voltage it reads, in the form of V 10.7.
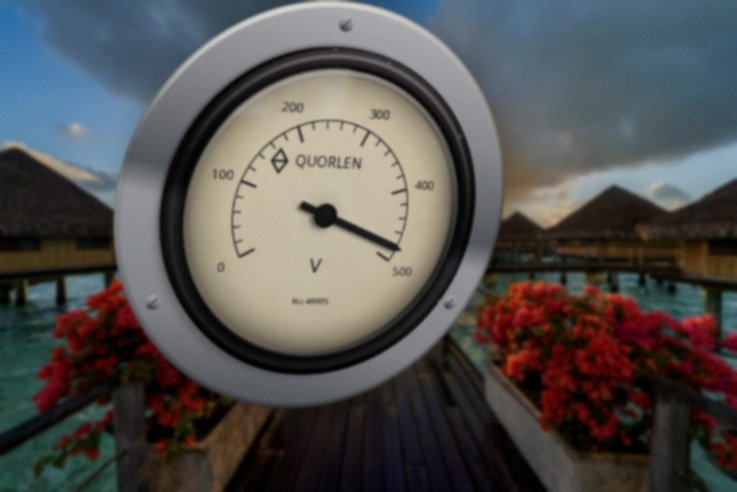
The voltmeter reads V 480
